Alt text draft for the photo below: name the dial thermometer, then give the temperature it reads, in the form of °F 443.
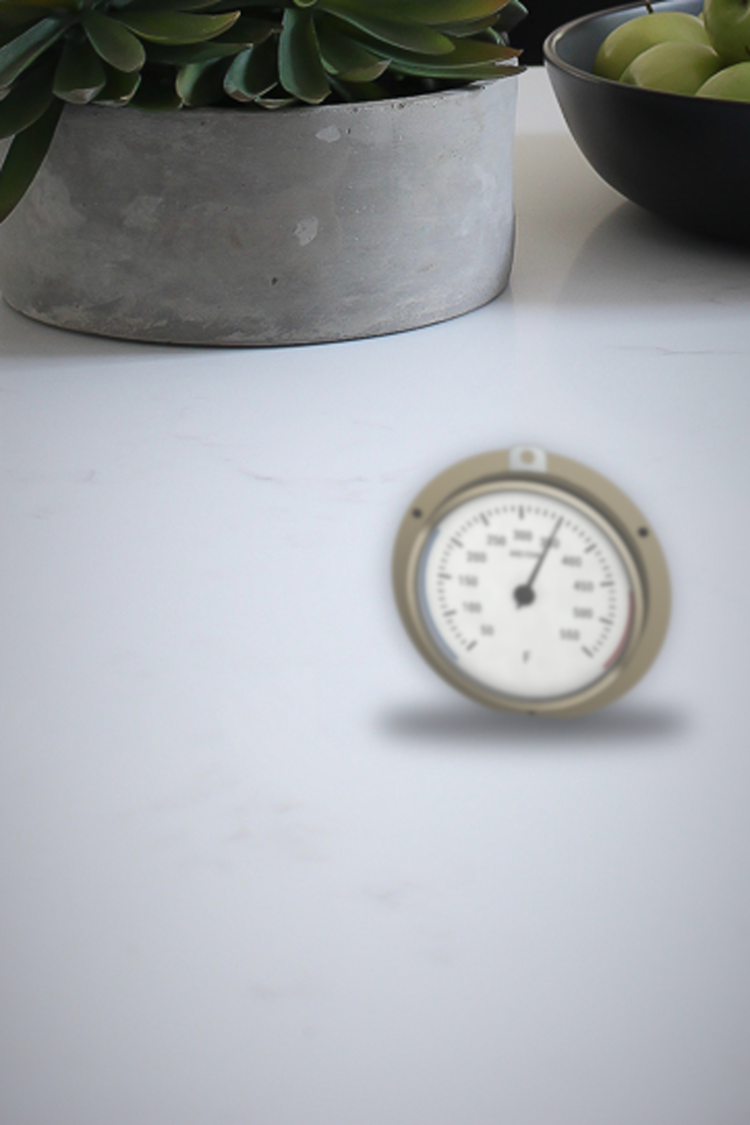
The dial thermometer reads °F 350
